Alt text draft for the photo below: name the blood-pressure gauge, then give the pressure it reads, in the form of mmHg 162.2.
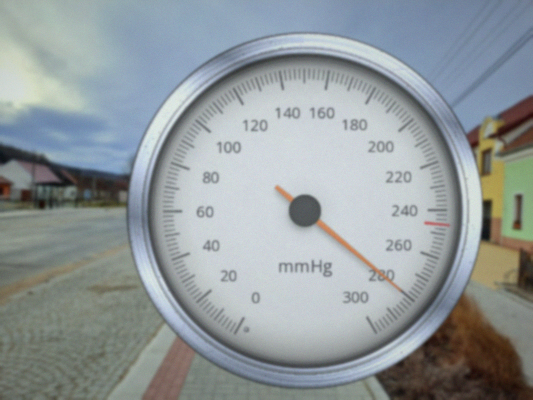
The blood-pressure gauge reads mmHg 280
